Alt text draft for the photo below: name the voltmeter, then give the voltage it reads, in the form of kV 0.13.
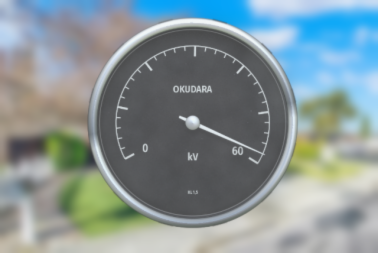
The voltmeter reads kV 58
